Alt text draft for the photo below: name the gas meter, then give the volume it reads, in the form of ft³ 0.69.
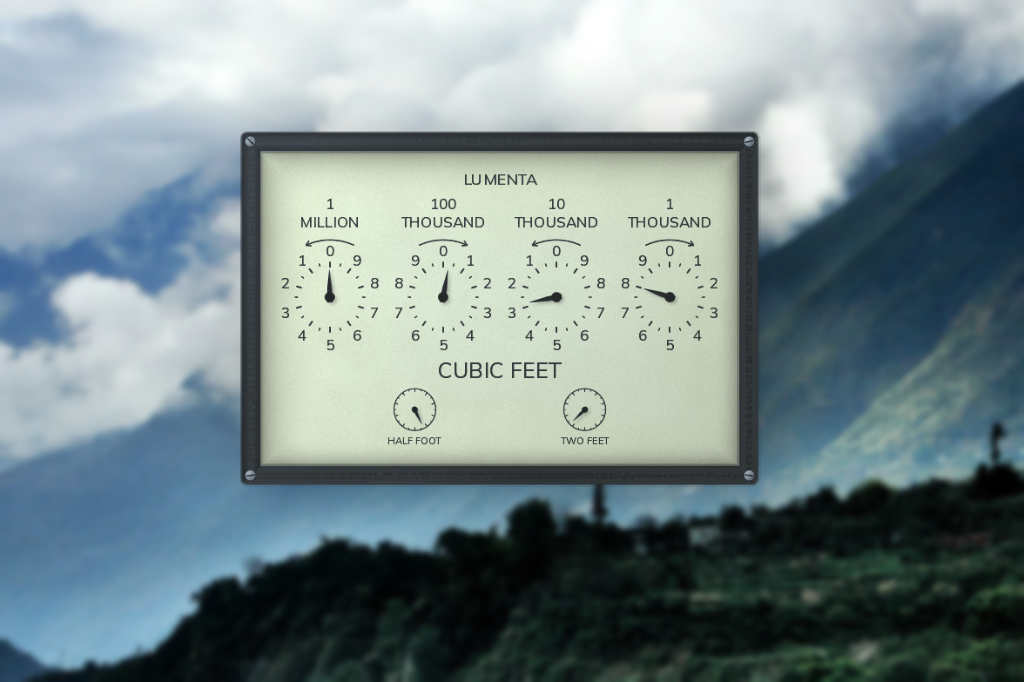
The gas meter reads ft³ 2800
